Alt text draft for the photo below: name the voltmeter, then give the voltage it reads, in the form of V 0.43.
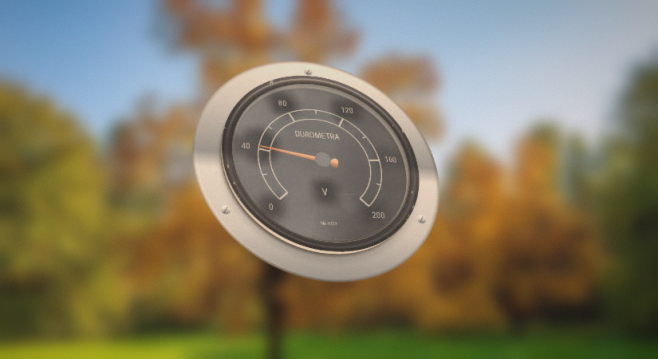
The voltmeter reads V 40
